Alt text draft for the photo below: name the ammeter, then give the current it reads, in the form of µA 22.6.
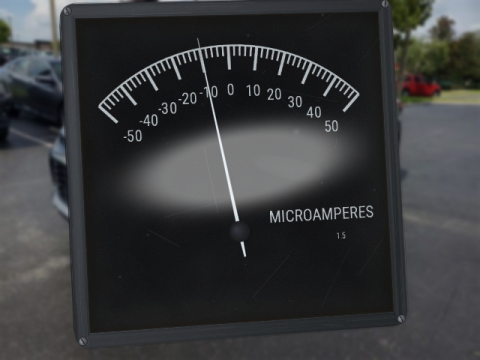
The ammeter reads µA -10
